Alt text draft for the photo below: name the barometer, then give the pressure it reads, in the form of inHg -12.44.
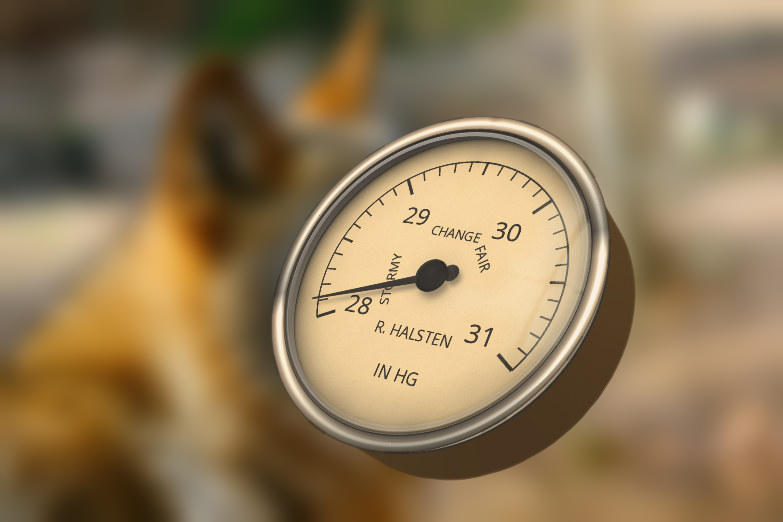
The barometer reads inHg 28.1
